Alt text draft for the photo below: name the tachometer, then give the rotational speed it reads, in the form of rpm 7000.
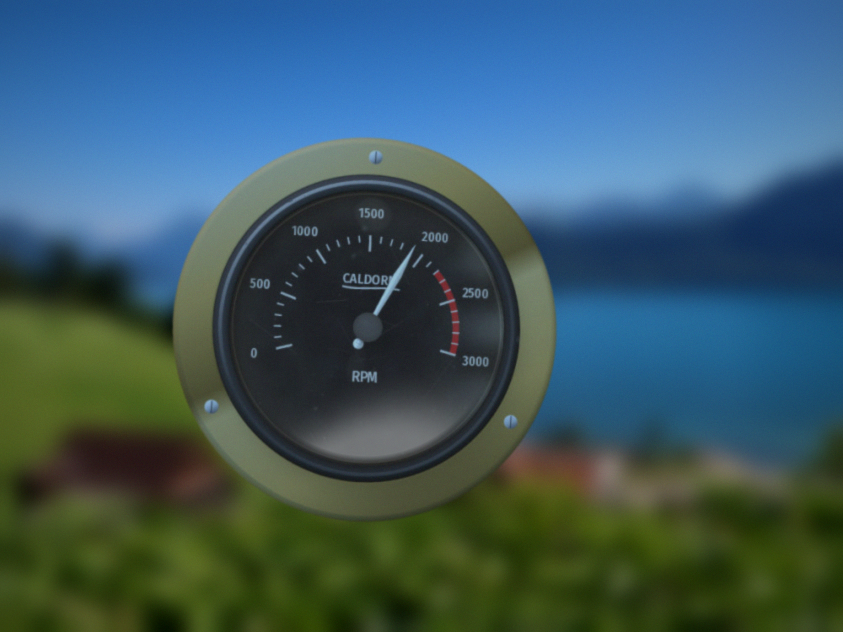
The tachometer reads rpm 1900
